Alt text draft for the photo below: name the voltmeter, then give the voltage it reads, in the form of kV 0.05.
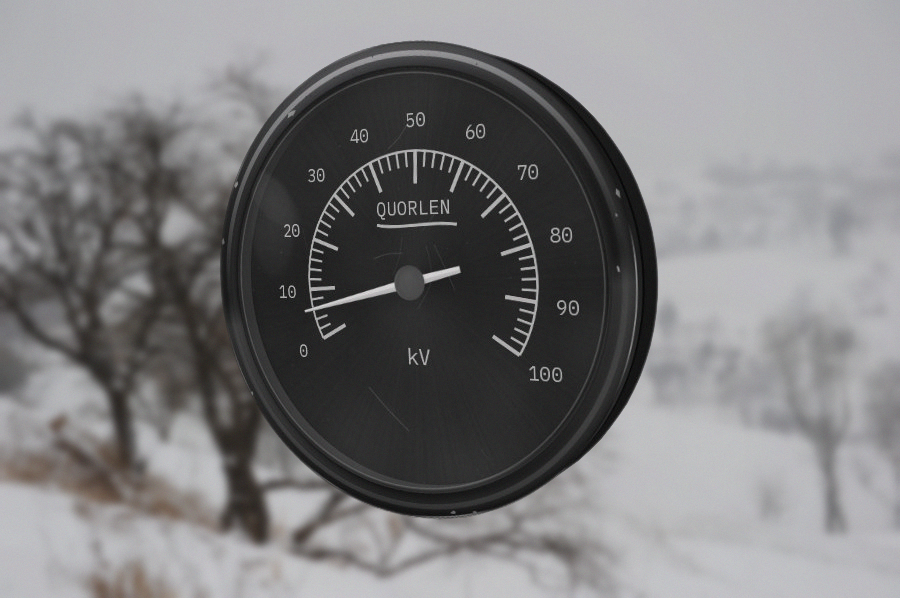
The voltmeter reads kV 6
